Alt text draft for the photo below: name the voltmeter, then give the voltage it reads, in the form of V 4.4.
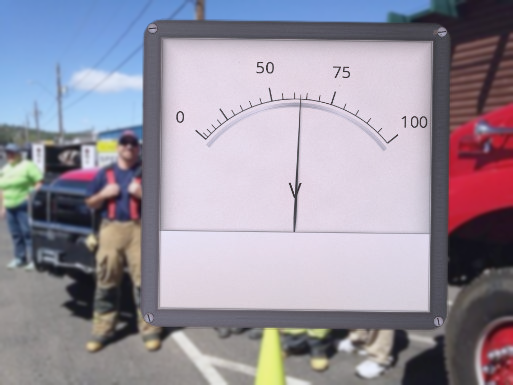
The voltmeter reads V 62.5
